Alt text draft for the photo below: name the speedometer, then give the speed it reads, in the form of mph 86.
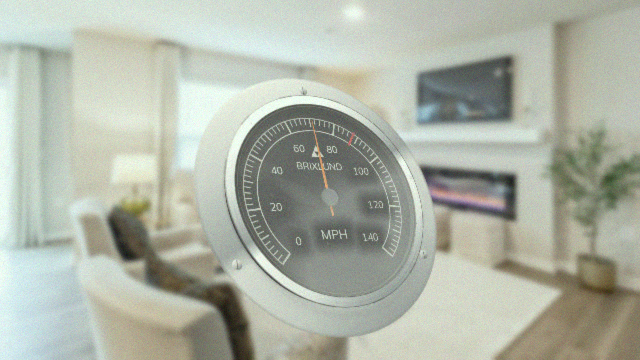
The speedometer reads mph 70
